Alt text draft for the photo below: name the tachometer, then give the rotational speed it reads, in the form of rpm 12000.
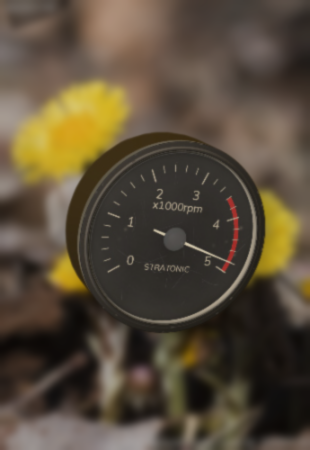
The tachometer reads rpm 4800
